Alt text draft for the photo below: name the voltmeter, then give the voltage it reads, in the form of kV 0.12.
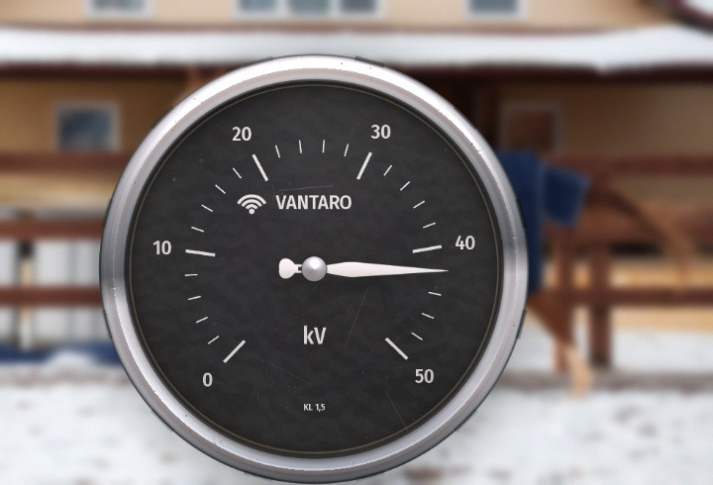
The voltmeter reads kV 42
